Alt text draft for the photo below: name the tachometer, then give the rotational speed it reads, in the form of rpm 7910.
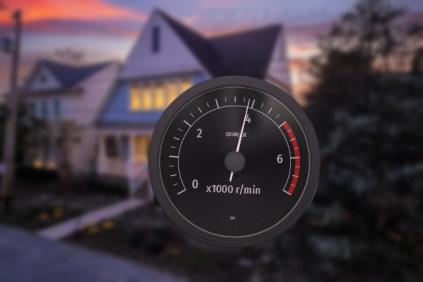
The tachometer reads rpm 3875
